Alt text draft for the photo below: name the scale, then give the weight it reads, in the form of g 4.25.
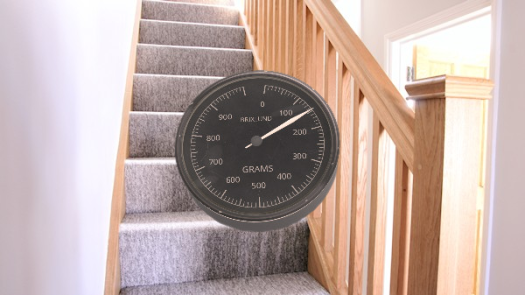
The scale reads g 150
